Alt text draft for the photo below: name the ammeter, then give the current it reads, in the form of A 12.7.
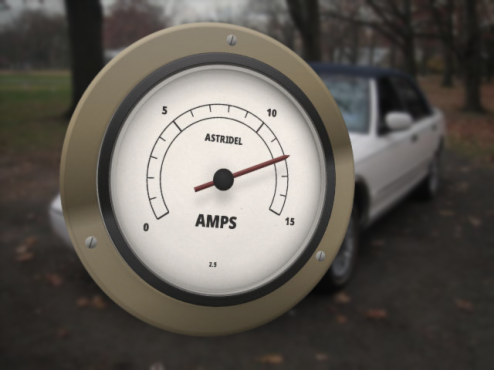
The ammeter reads A 12
